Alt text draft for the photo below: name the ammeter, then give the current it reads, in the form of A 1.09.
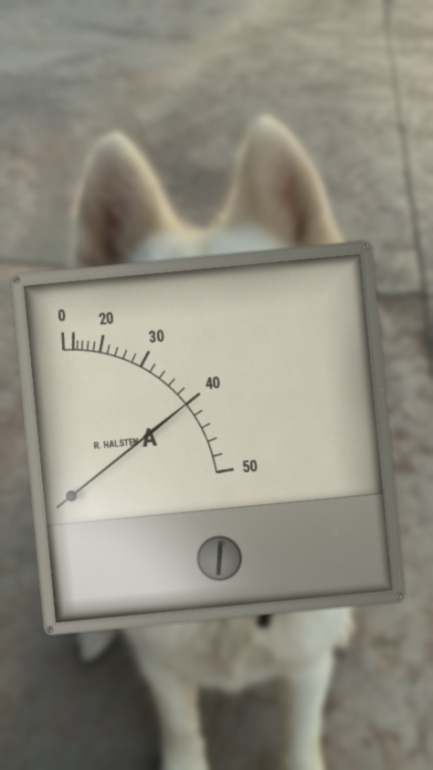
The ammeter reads A 40
